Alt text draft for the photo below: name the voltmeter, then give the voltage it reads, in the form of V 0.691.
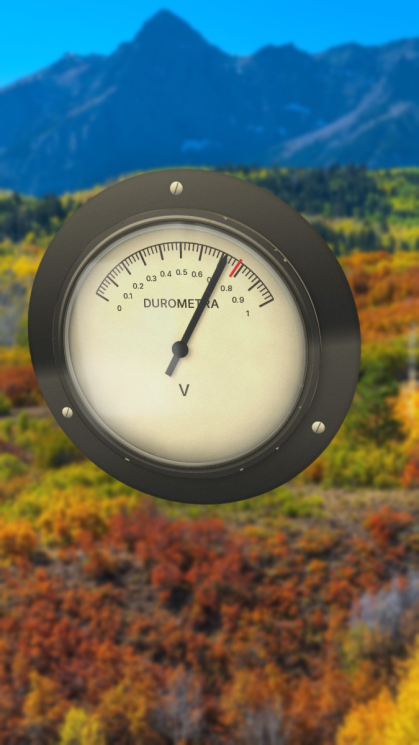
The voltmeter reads V 0.72
